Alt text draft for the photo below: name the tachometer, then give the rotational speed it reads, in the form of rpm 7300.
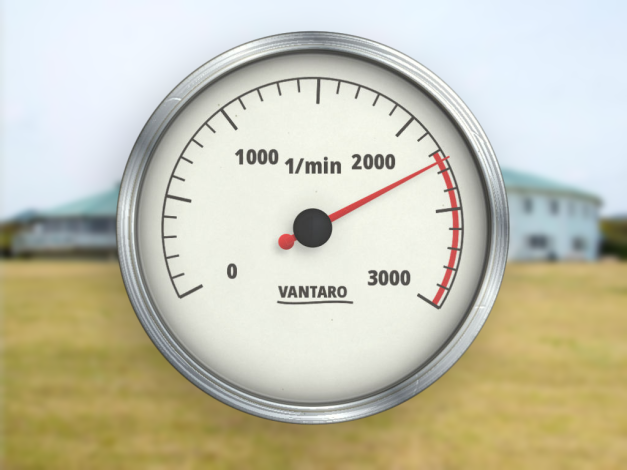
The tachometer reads rpm 2250
